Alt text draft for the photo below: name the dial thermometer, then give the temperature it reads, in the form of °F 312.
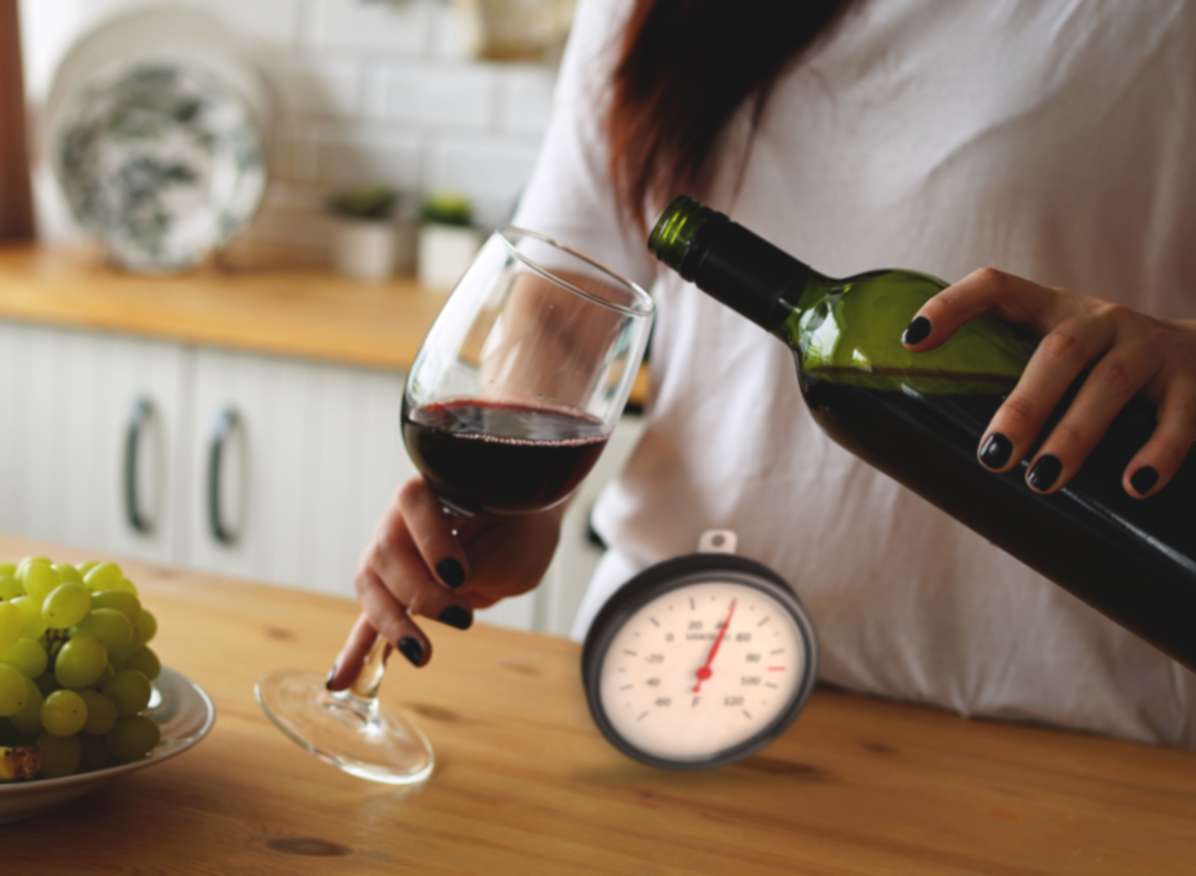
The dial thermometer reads °F 40
